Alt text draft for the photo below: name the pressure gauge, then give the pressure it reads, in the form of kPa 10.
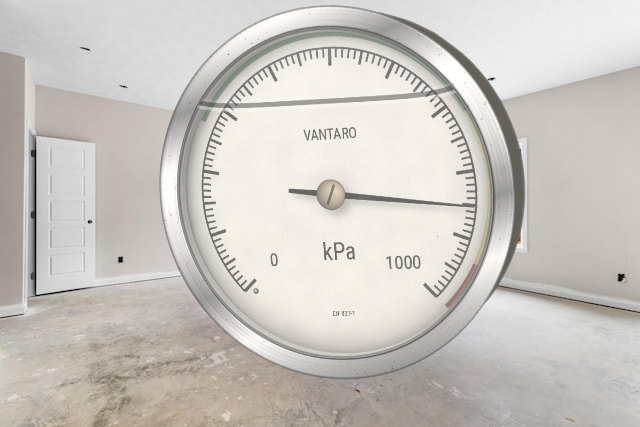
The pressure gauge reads kPa 850
